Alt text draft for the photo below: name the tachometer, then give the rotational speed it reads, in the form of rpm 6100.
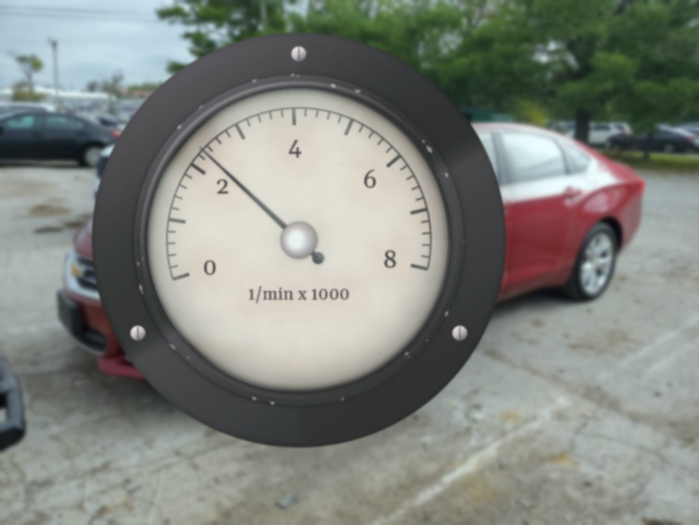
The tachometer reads rpm 2300
